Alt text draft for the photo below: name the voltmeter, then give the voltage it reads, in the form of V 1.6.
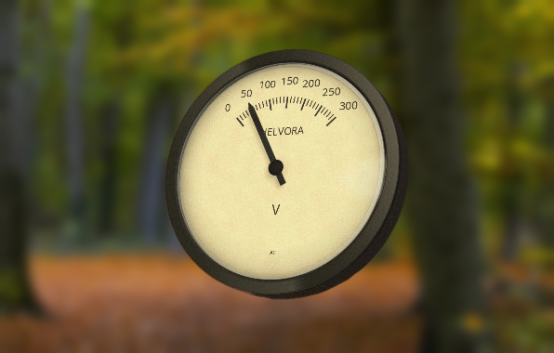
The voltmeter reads V 50
